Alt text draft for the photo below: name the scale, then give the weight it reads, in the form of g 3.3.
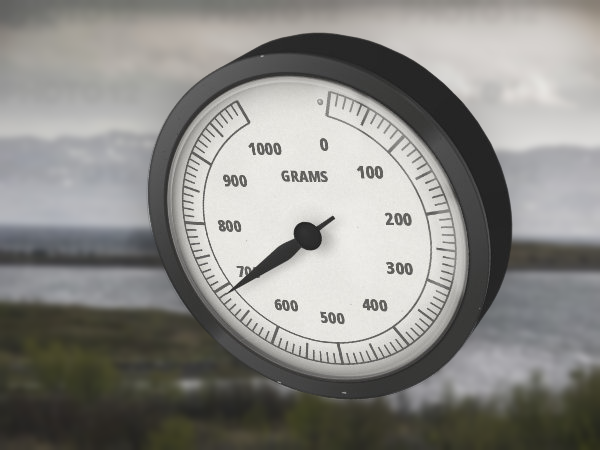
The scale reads g 690
